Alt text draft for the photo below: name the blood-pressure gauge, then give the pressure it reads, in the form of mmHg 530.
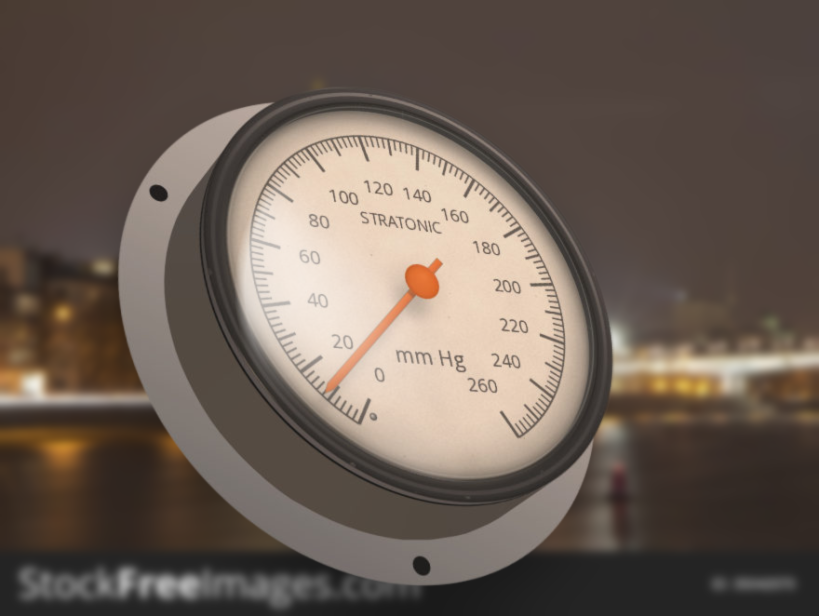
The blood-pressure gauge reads mmHg 12
